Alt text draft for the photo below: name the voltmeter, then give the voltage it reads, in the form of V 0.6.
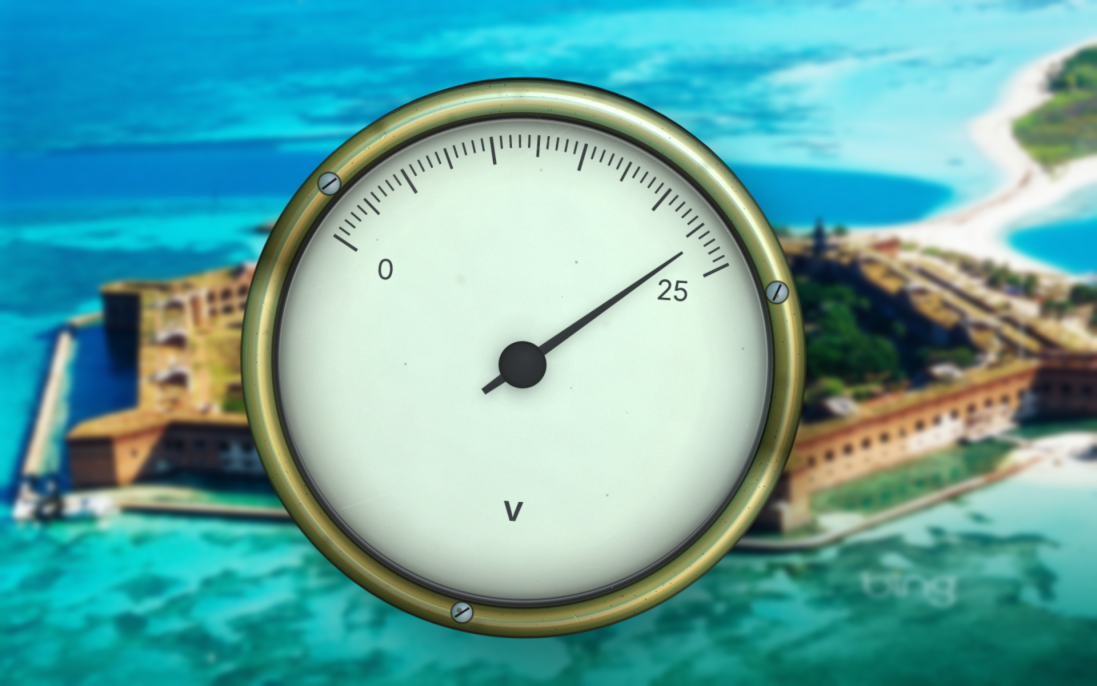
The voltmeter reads V 23
